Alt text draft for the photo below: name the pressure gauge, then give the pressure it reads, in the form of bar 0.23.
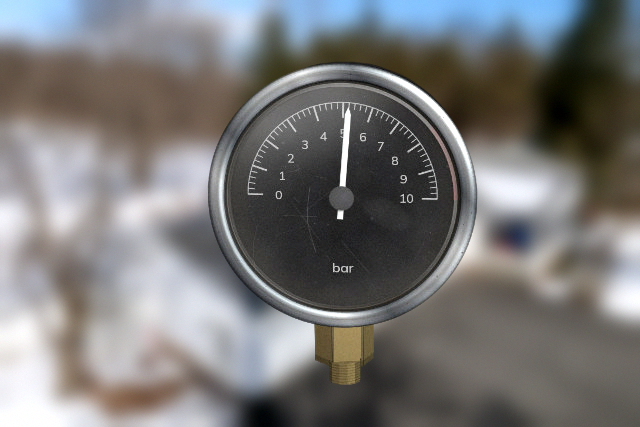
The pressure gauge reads bar 5.2
